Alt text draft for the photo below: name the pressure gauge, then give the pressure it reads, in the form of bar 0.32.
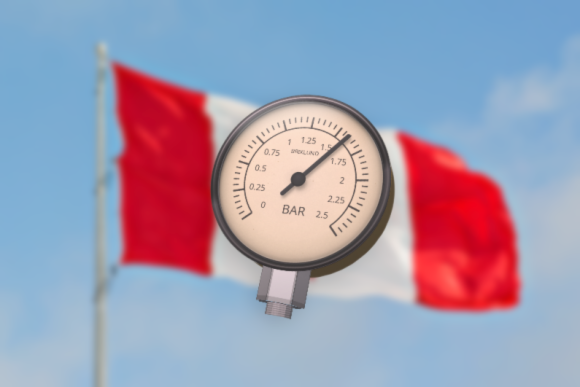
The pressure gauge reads bar 1.6
